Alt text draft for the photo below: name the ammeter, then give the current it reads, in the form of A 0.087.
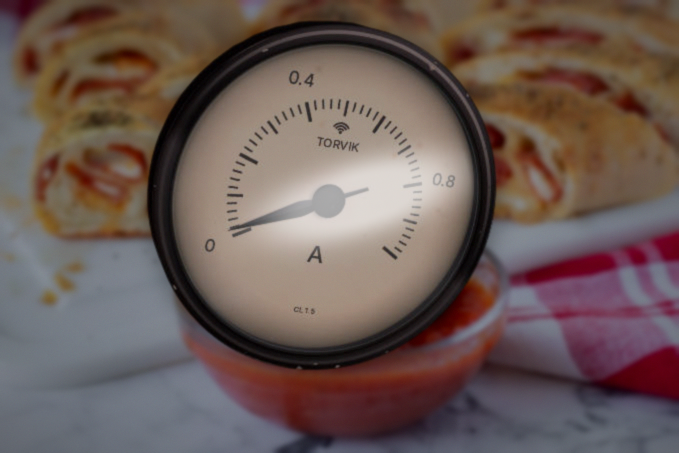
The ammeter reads A 0.02
